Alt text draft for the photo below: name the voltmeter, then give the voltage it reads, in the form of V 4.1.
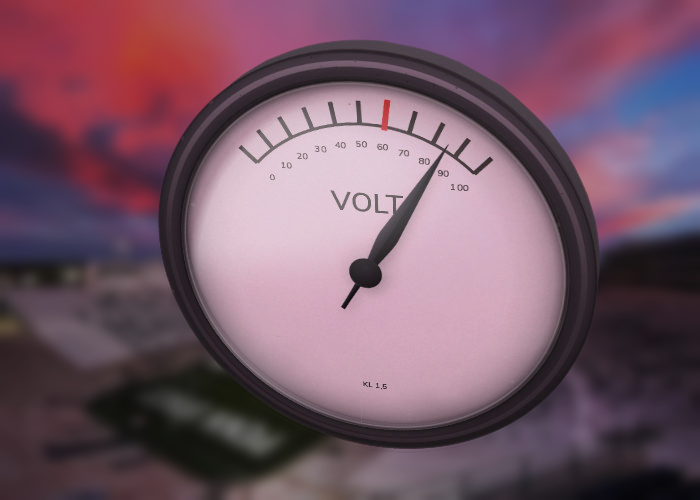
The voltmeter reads V 85
